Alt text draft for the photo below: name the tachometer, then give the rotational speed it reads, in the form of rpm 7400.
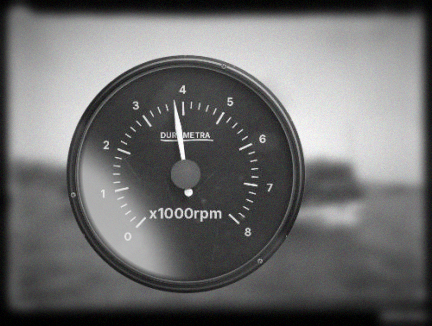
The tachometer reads rpm 3800
